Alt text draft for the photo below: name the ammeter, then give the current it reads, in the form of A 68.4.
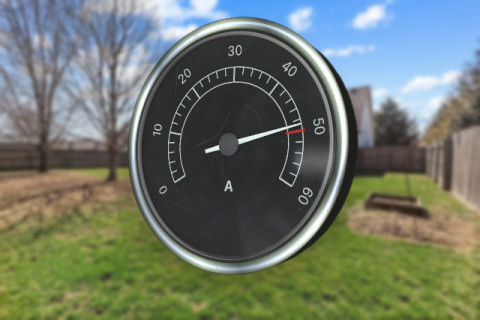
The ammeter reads A 49
